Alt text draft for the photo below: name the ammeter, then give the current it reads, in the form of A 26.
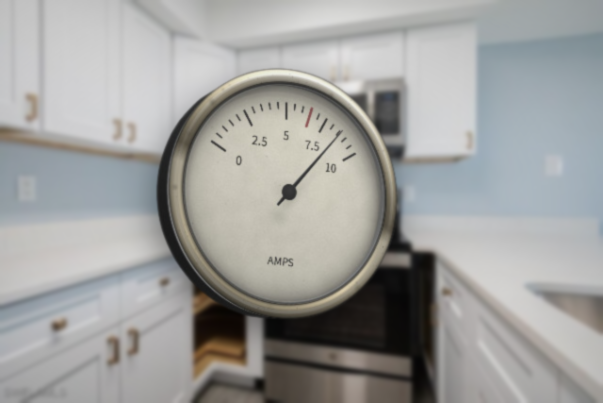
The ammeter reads A 8.5
